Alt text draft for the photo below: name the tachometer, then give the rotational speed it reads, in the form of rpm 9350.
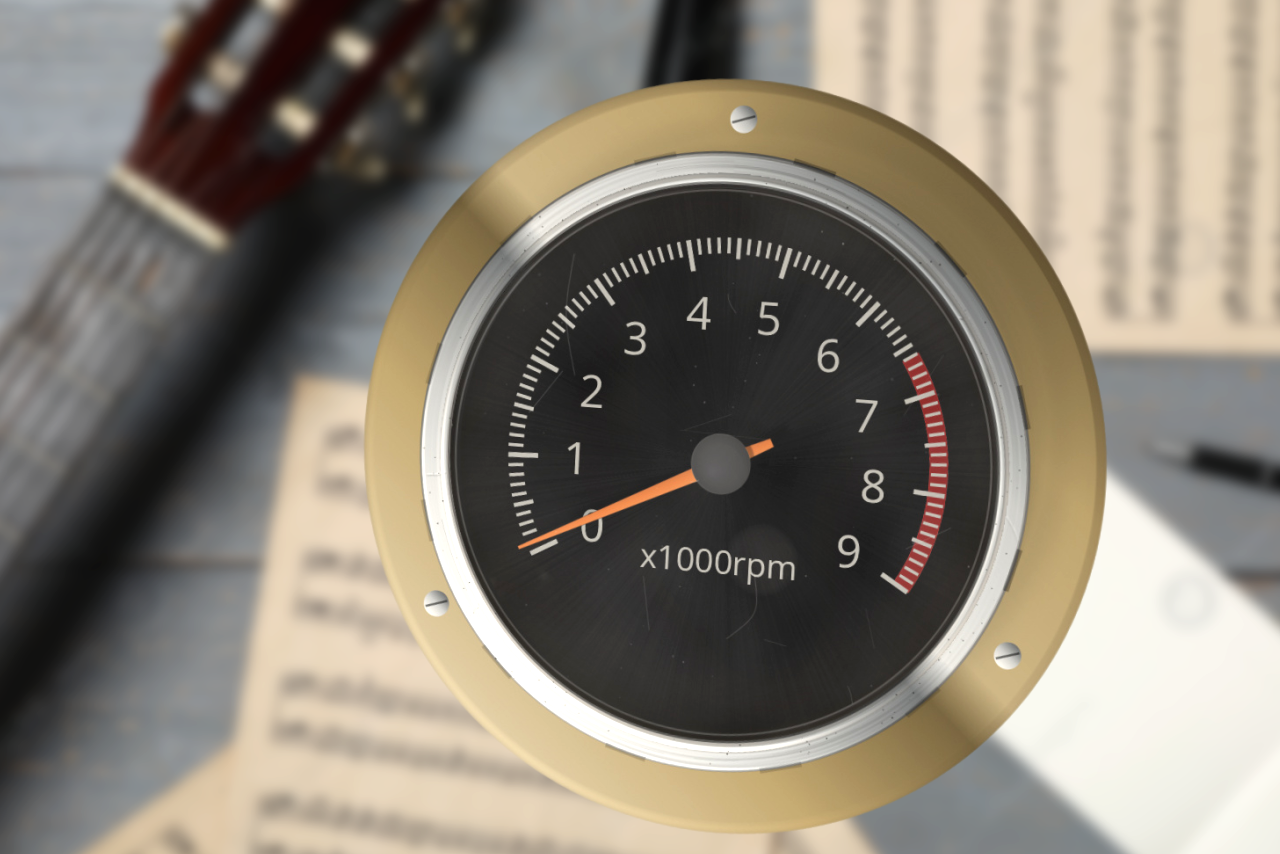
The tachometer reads rpm 100
